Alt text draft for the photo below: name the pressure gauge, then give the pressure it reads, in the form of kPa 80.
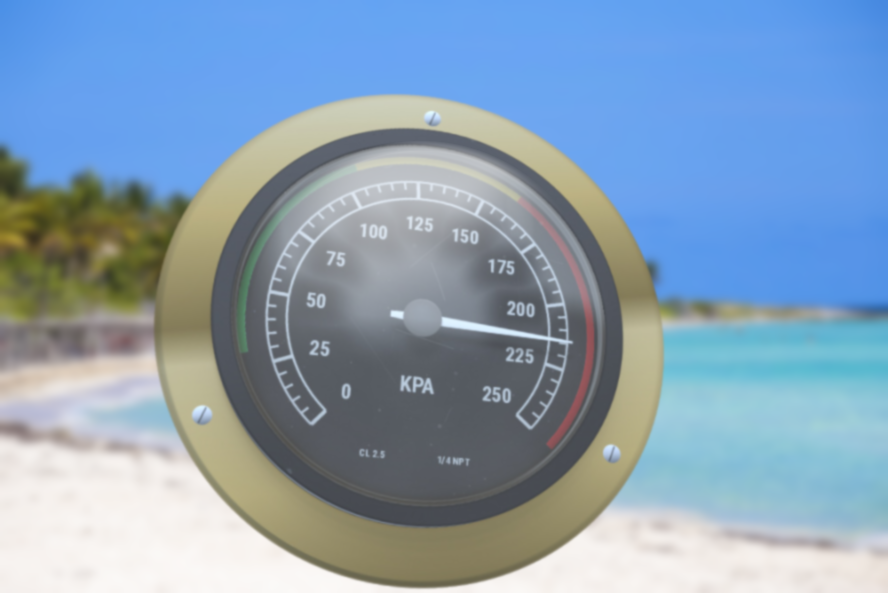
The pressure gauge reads kPa 215
